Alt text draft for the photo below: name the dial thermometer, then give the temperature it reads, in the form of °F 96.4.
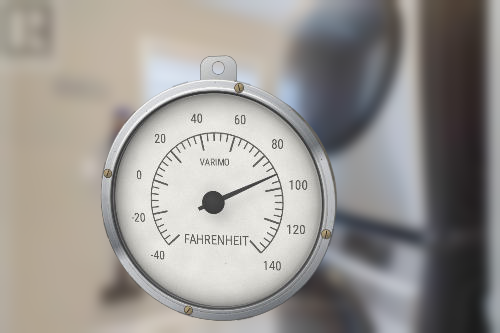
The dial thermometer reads °F 92
